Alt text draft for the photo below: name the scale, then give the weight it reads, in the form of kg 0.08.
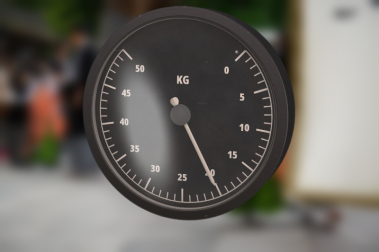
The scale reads kg 20
